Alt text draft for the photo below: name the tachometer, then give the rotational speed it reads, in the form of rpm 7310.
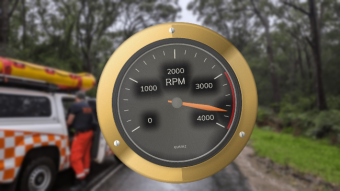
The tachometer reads rpm 3700
